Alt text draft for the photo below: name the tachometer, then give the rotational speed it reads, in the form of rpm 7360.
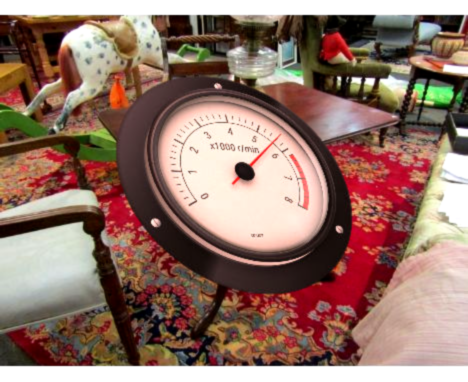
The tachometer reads rpm 5600
